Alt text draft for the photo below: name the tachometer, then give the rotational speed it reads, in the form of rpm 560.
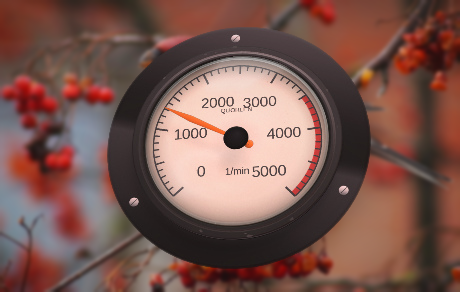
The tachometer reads rpm 1300
